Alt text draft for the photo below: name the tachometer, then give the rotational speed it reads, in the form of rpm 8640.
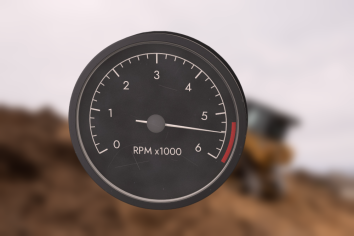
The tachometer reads rpm 5400
